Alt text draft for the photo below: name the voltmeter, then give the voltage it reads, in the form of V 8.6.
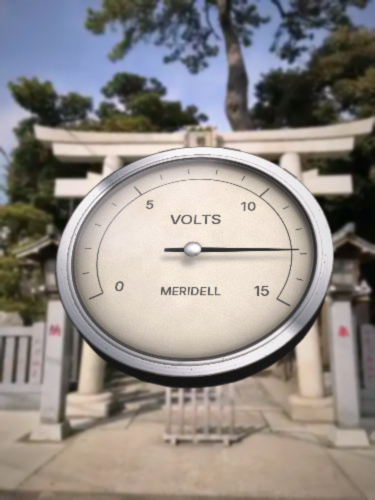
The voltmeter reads V 13
